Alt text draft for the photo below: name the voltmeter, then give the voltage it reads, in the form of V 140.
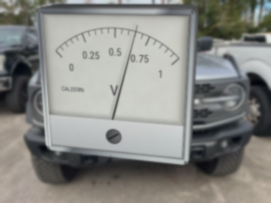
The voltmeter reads V 0.65
